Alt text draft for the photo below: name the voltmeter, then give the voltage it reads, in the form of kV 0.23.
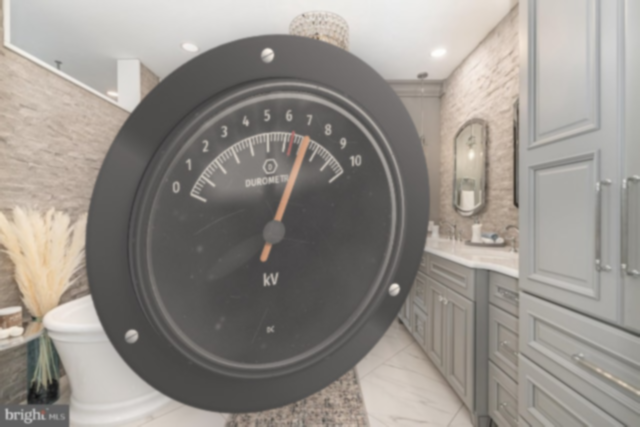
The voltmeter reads kV 7
